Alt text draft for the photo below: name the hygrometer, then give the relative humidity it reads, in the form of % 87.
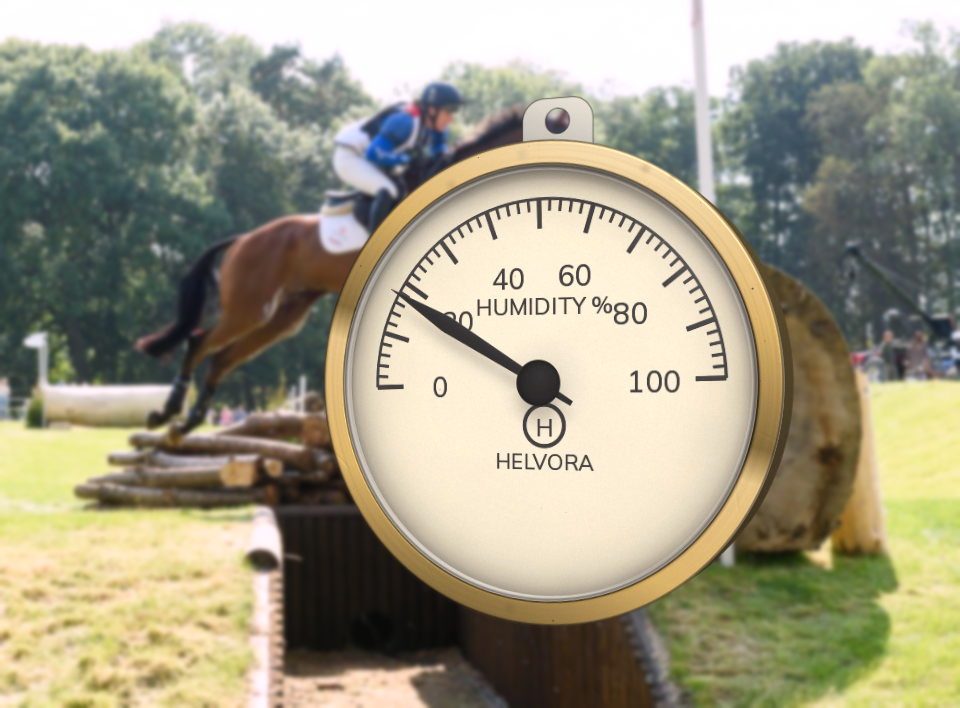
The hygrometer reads % 18
